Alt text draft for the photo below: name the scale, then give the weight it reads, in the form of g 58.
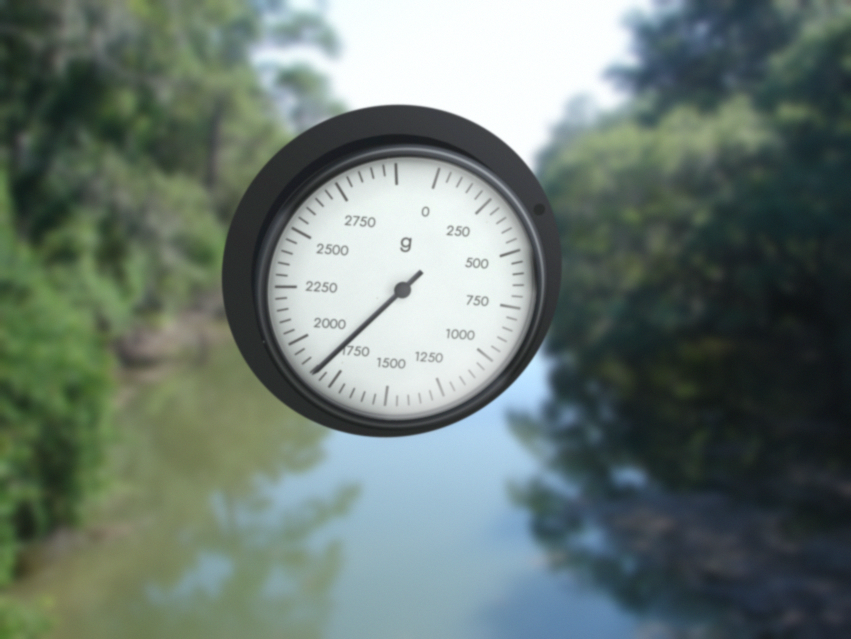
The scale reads g 1850
